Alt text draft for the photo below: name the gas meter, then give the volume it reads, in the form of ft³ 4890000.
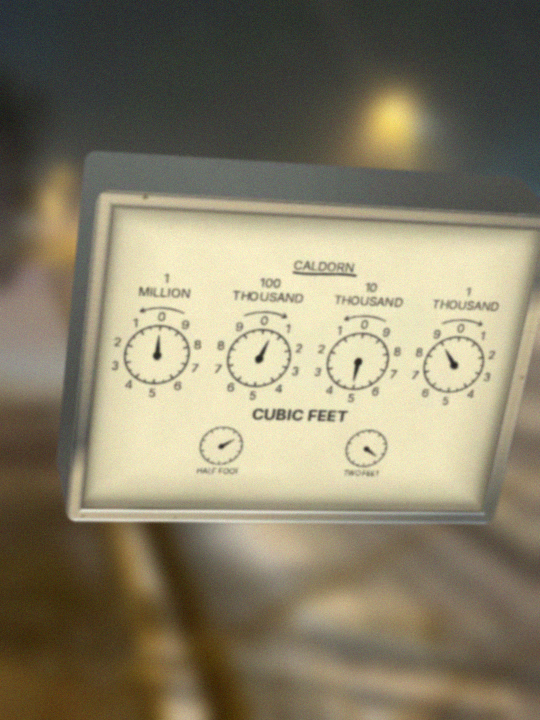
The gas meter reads ft³ 4900
